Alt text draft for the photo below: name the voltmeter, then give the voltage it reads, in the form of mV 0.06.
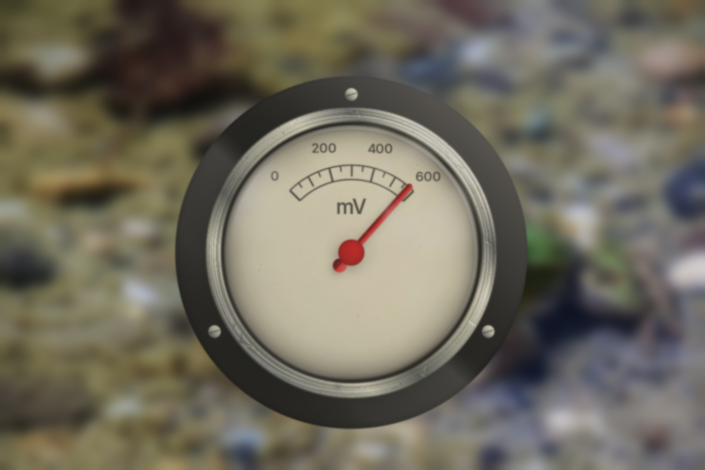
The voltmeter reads mV 575
